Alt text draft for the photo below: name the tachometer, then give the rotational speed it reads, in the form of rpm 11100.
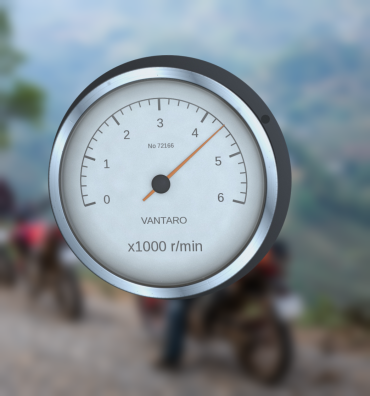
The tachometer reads rpm 4400
